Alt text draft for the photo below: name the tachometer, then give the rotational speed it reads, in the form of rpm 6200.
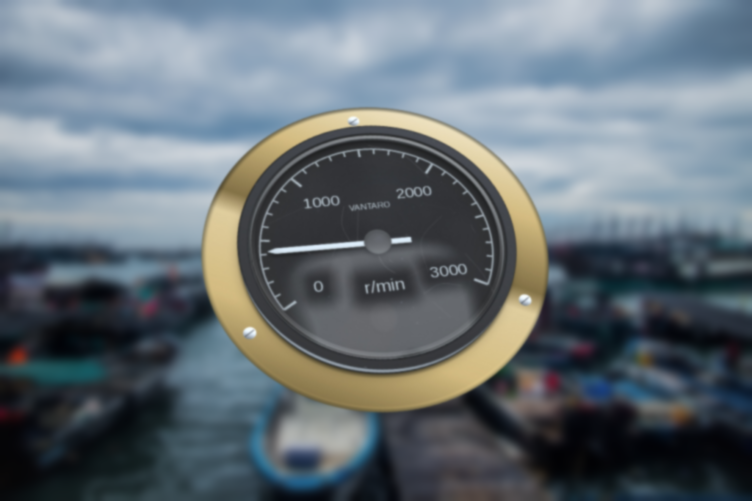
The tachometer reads rpm 400
